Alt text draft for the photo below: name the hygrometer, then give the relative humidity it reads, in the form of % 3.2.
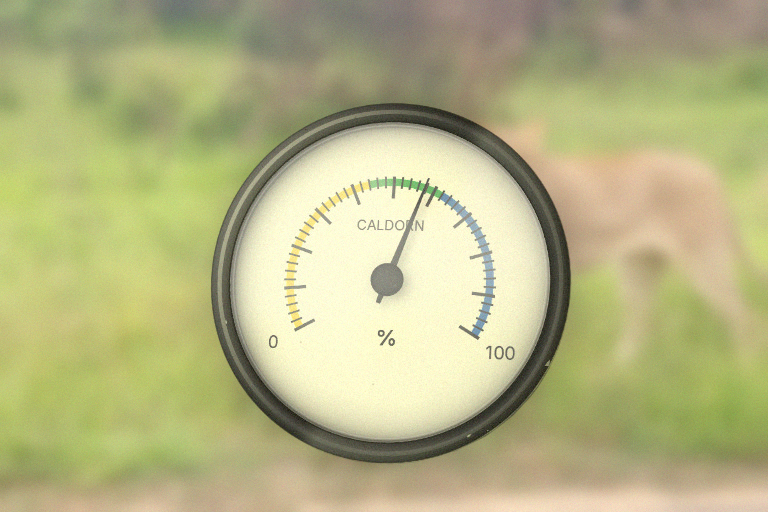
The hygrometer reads % 58
